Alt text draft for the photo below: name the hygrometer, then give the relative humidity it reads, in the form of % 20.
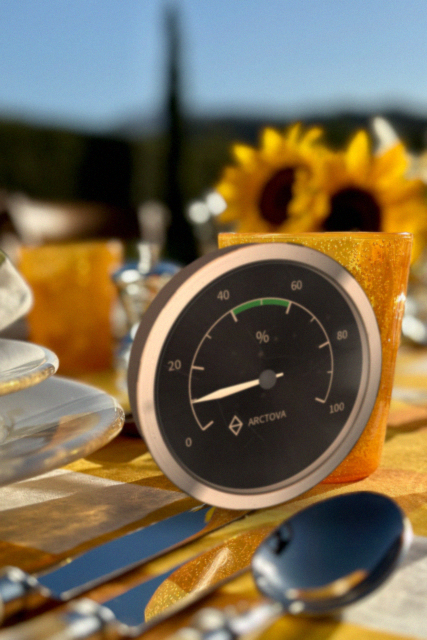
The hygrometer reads % 10
